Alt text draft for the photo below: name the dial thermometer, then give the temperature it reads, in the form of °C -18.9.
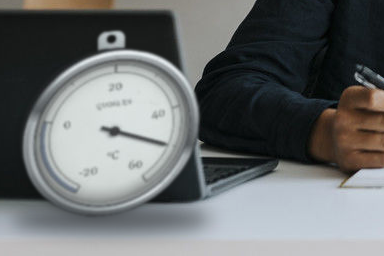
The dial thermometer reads °C 50
